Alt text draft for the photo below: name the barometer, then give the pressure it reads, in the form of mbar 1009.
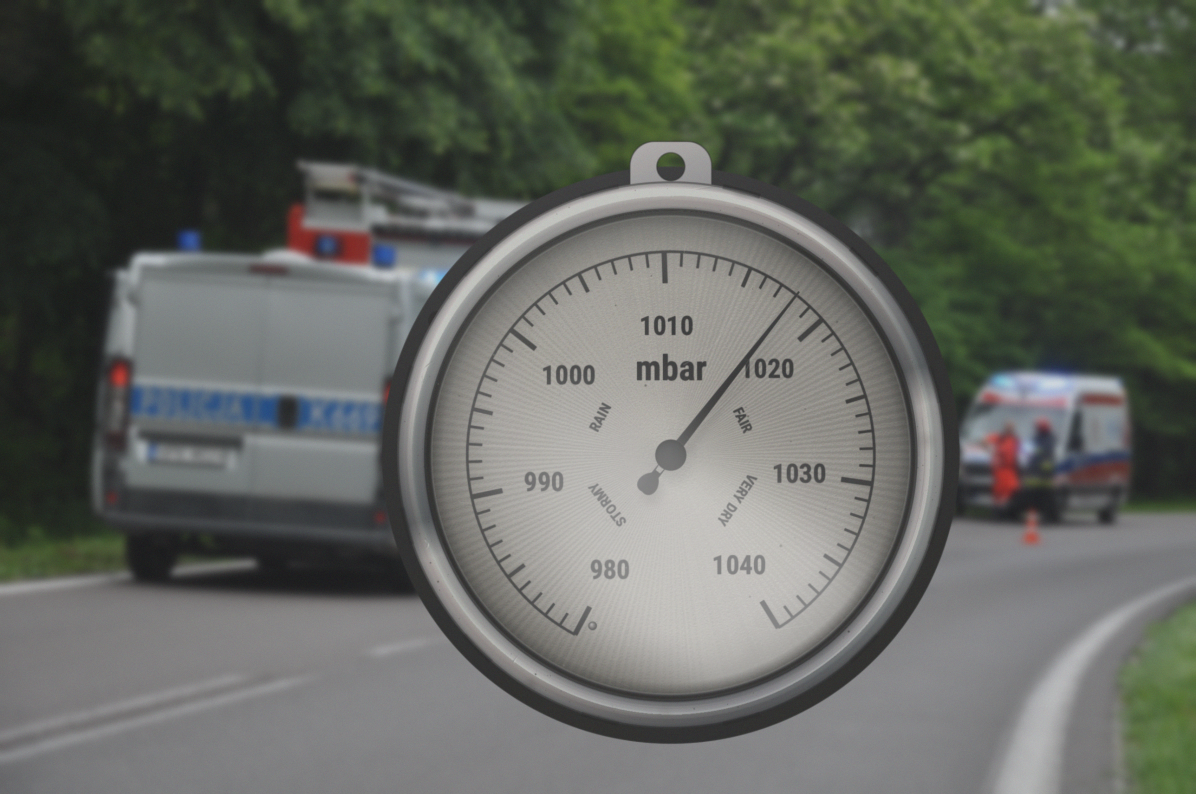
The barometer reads mbar 1018
